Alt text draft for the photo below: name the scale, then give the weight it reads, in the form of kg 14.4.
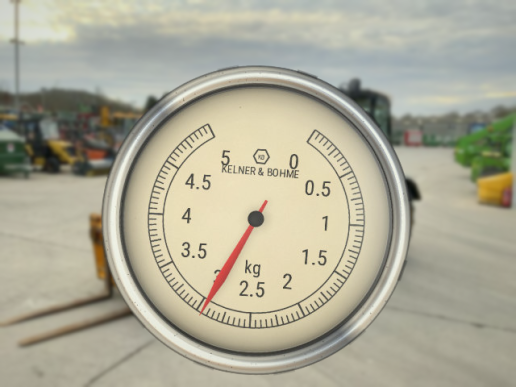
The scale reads kg 2.95
